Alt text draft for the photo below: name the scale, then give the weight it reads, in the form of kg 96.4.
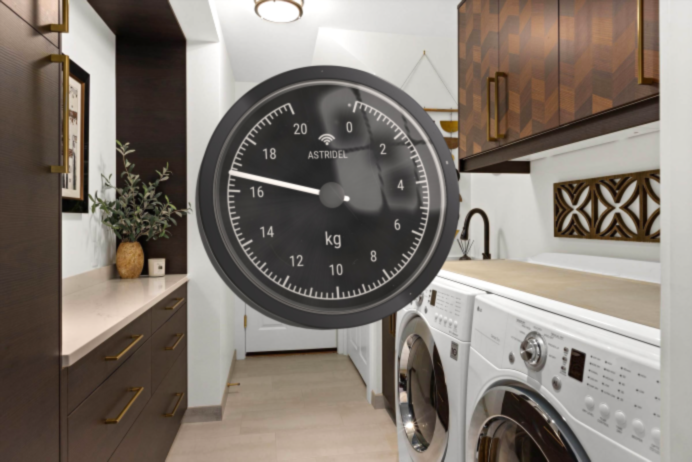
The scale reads kg 16.6
